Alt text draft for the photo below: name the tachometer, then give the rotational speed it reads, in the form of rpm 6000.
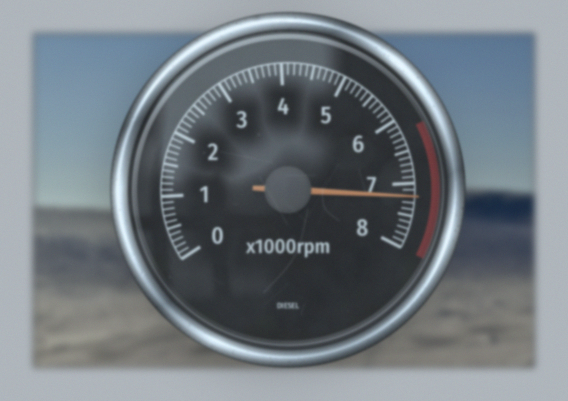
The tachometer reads rpm 7200
